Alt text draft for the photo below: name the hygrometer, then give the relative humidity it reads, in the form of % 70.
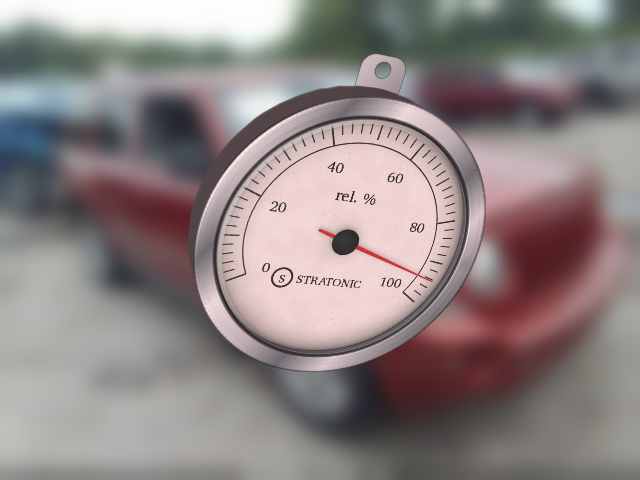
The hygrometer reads % 94
